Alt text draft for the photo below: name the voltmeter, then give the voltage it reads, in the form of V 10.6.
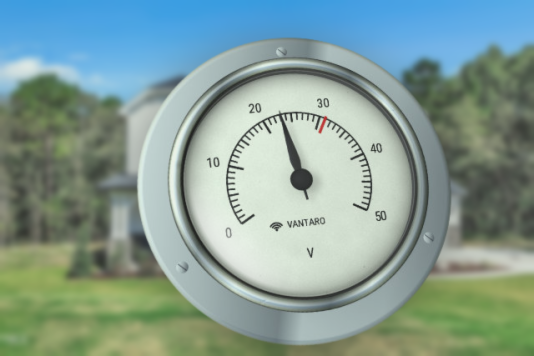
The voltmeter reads V 23
